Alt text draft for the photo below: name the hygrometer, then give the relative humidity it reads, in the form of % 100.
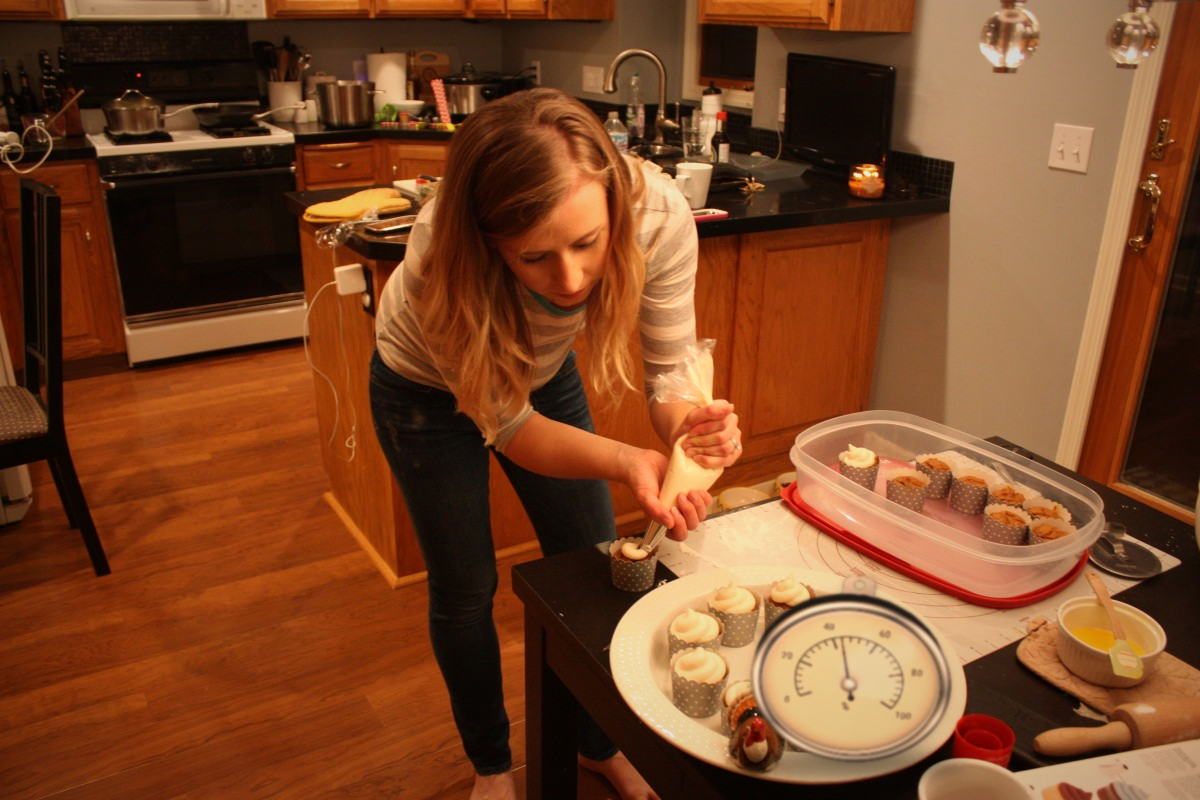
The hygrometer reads % 44
